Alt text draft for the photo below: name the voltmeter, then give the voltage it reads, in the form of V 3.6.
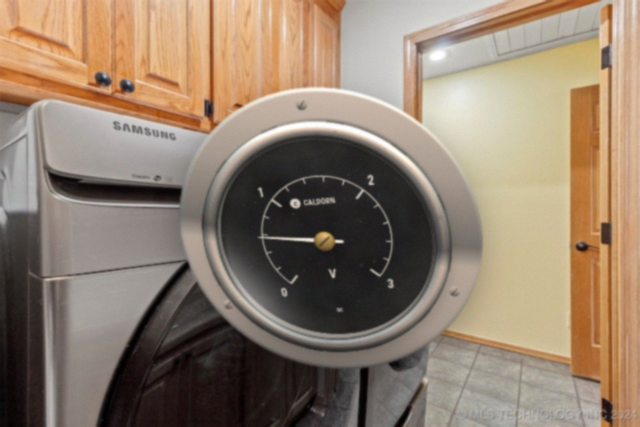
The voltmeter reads V 0.6
